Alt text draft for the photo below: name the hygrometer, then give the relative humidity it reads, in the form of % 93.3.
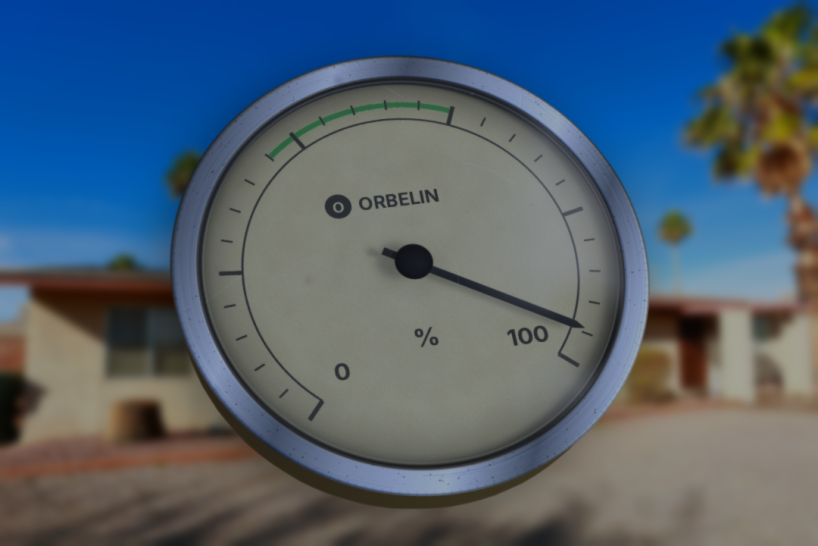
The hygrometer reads % 96
